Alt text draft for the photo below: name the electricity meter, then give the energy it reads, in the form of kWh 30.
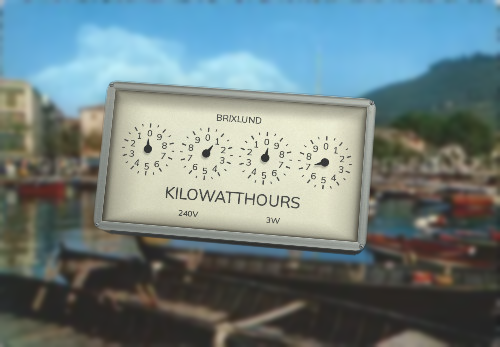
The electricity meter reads kWh 97
